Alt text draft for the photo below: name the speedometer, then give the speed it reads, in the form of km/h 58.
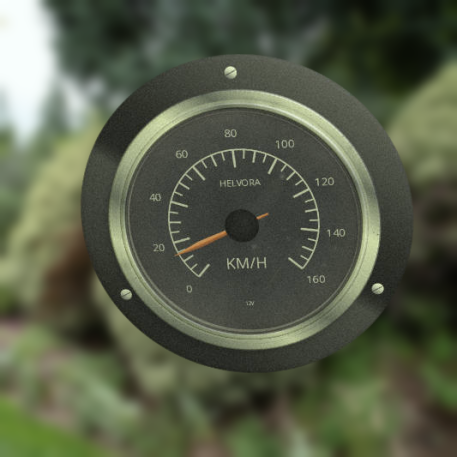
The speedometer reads km/h 15
